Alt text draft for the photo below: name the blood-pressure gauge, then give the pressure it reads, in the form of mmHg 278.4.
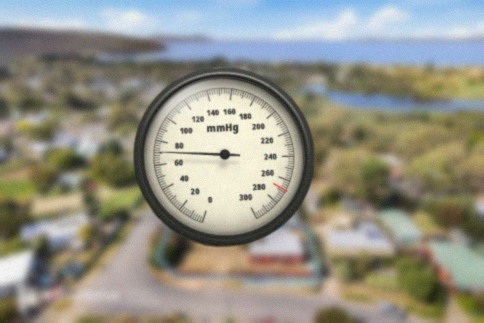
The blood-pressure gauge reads mmHg 70
